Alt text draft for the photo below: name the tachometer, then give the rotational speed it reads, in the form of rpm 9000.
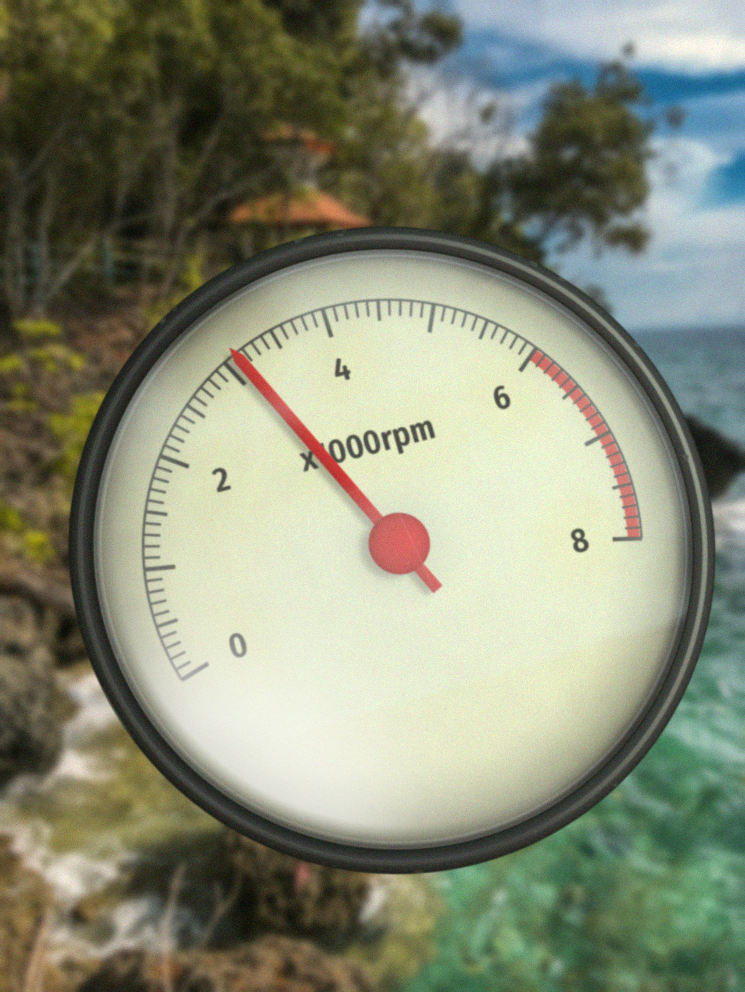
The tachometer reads rpm 3100
